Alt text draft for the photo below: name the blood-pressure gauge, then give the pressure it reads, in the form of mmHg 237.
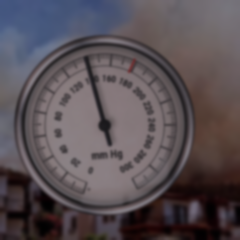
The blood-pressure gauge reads mmHg 140
